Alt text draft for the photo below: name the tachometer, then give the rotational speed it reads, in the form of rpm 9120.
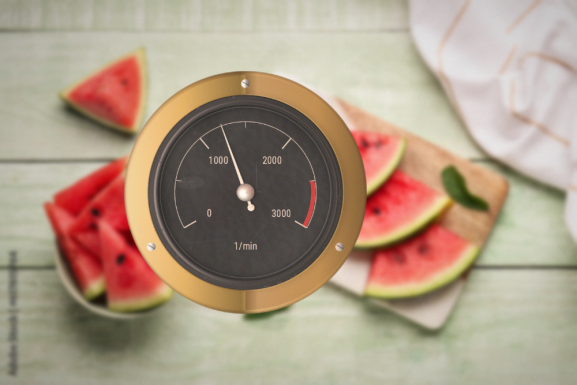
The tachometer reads rpm 1250
